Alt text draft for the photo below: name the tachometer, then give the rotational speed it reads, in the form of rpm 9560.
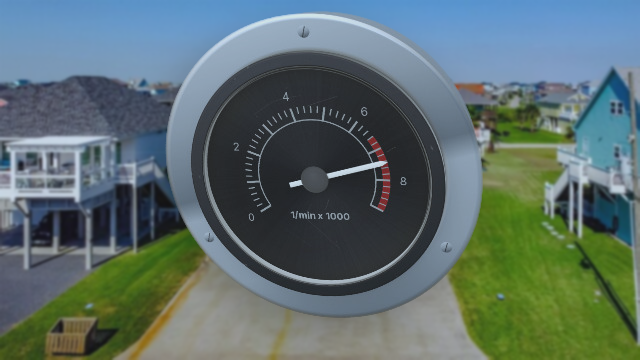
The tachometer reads rpm 7400
